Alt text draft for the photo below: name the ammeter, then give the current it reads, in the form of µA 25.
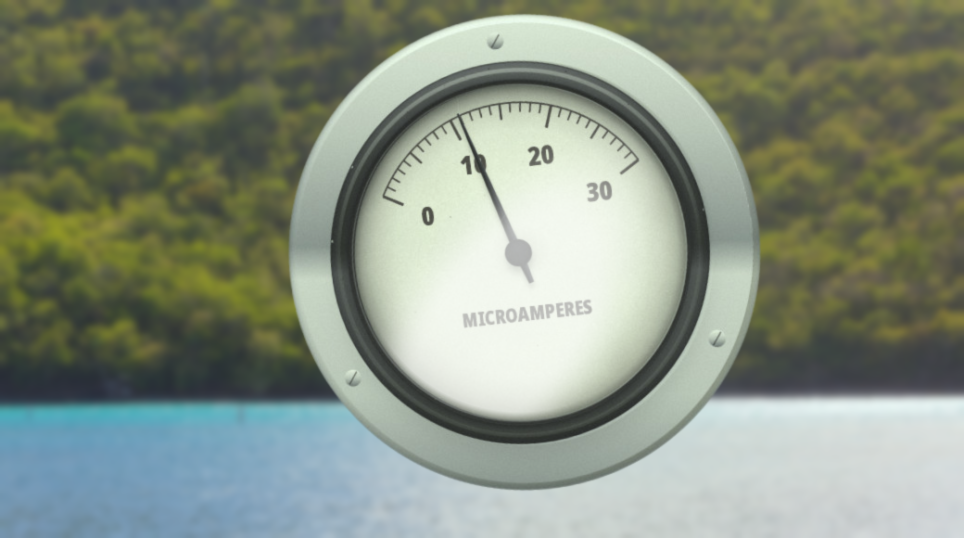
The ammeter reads µA 11
